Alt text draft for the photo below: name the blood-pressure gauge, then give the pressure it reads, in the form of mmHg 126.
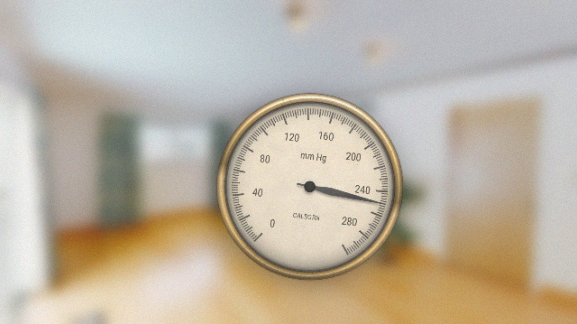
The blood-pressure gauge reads mmHg 250
